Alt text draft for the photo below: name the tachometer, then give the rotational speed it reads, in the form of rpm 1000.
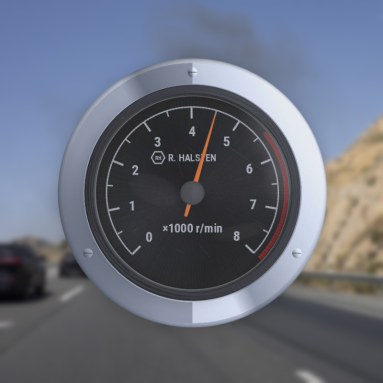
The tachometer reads rpm 4500
